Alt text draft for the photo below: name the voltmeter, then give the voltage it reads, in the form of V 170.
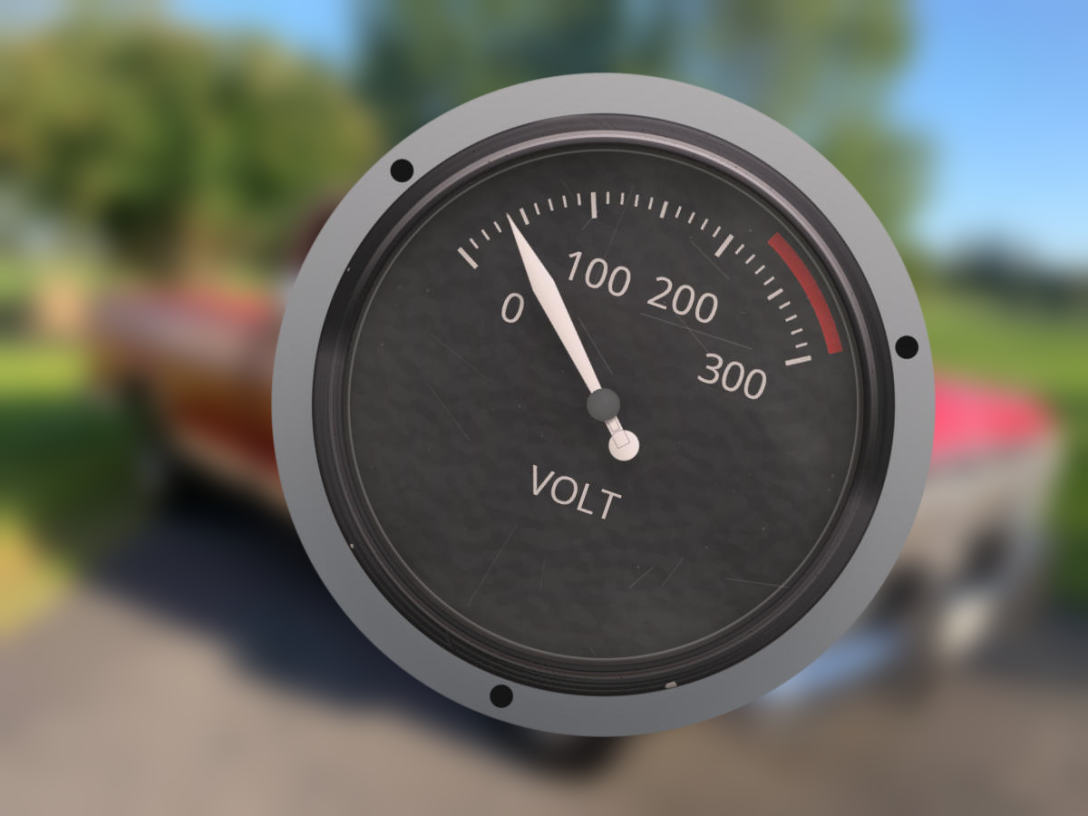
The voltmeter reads V 40
